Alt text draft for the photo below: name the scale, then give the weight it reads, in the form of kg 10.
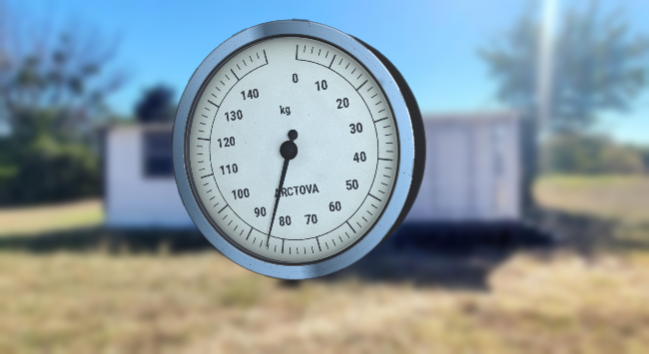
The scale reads kg 84
